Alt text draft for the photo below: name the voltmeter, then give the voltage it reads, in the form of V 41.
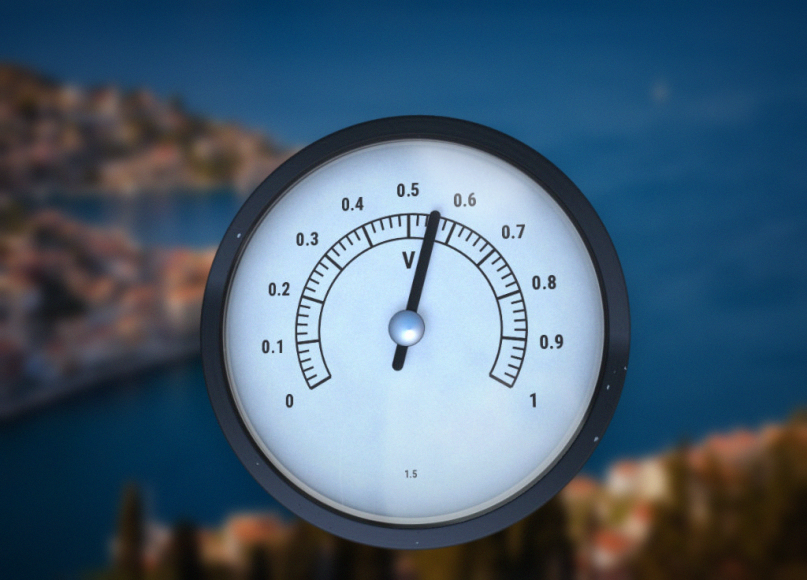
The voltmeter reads V 0.56
